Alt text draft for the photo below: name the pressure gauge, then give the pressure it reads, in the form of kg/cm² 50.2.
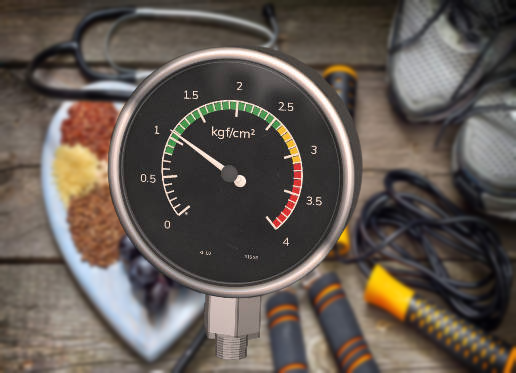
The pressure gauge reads kg/cm² 1.1
